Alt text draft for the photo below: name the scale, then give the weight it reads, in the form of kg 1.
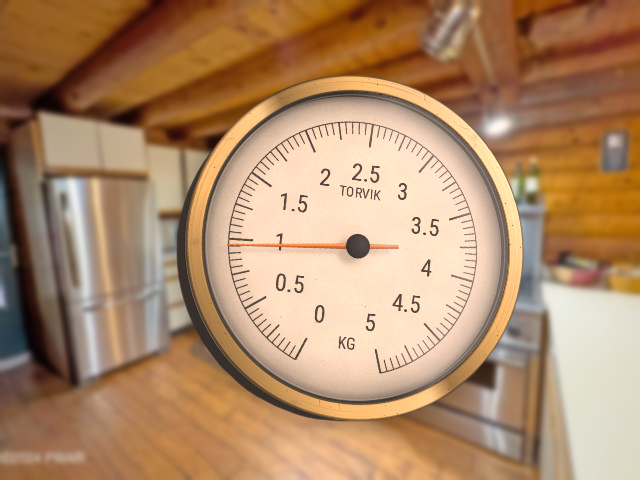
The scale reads kg 0.95
